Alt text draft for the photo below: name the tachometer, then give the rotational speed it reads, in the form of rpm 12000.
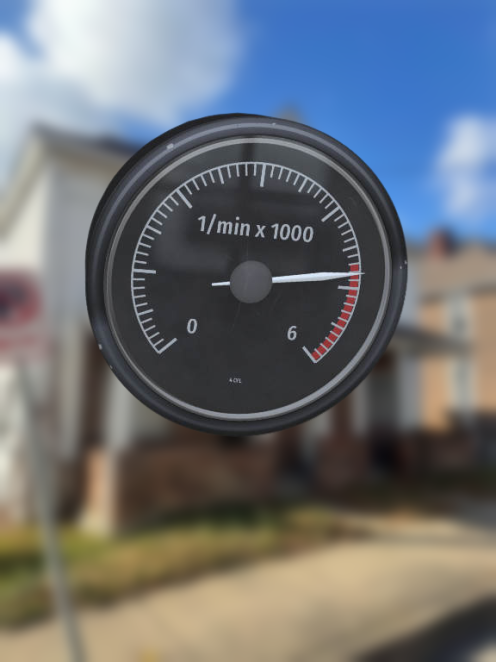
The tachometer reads rpm 4800
